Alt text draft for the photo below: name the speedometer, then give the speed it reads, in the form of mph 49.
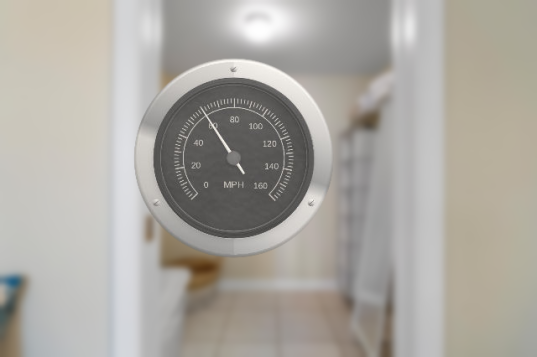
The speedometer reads mph 60
